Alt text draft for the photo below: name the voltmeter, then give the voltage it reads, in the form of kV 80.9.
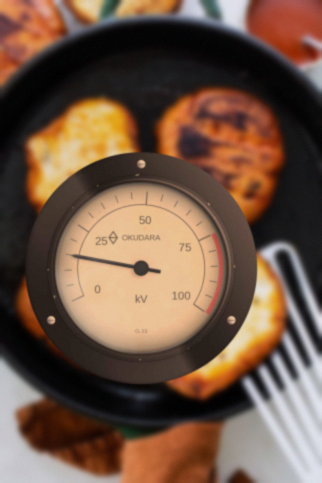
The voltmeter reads kV 15
